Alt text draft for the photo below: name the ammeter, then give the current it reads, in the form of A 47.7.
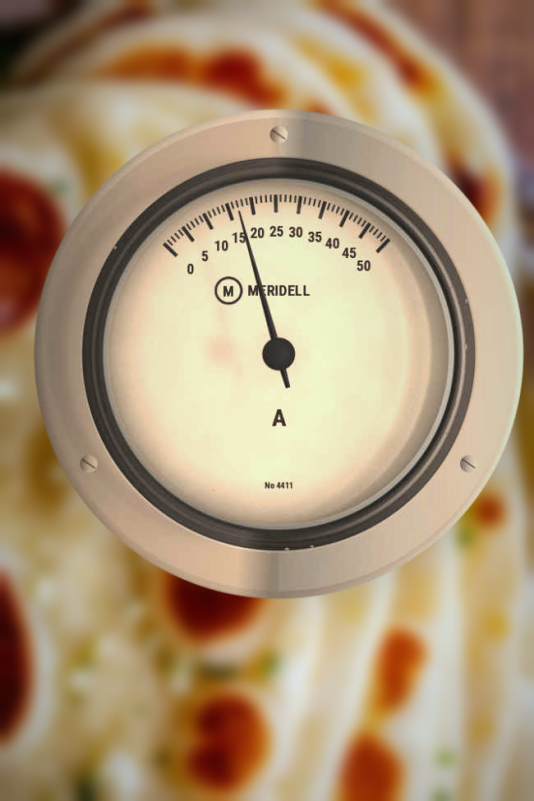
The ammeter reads A 17
